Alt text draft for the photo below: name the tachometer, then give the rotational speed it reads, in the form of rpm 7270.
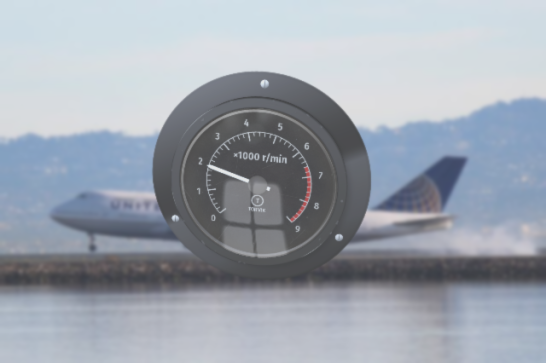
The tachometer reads rpm 2000
